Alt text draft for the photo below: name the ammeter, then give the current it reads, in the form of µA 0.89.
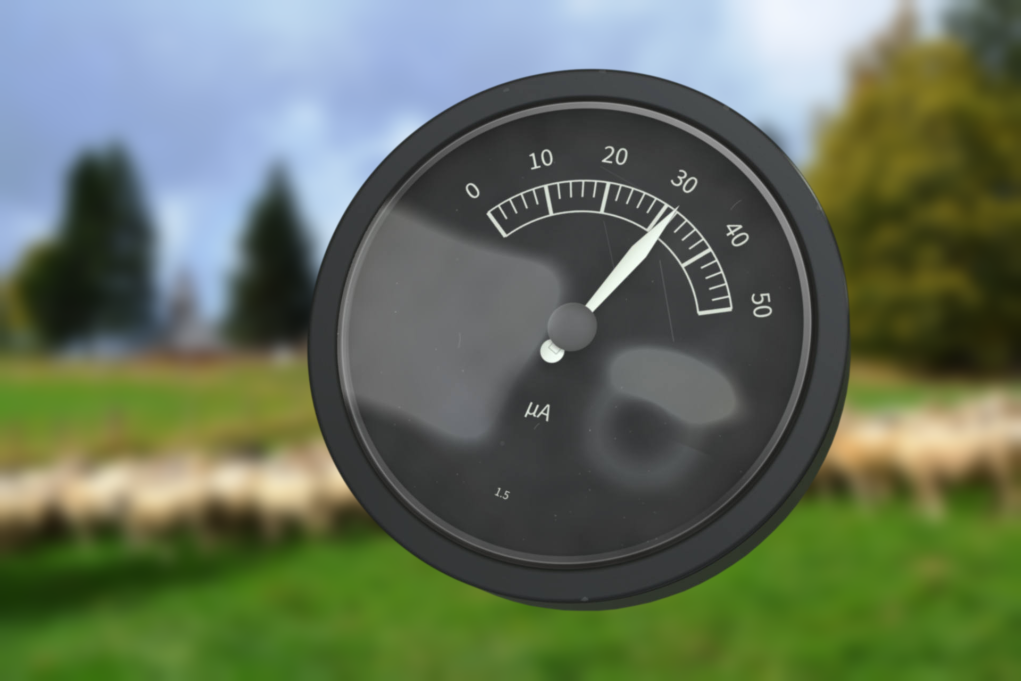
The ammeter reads µA 32
